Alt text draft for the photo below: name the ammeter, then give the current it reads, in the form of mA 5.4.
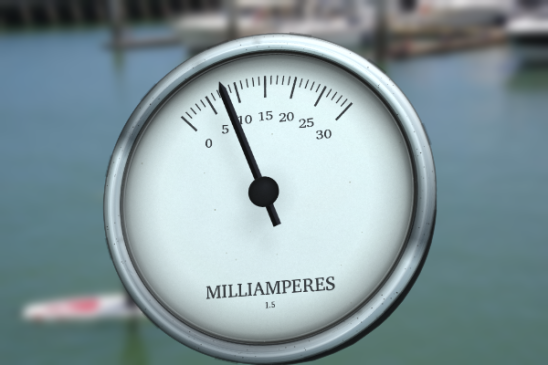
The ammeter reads mA 8
